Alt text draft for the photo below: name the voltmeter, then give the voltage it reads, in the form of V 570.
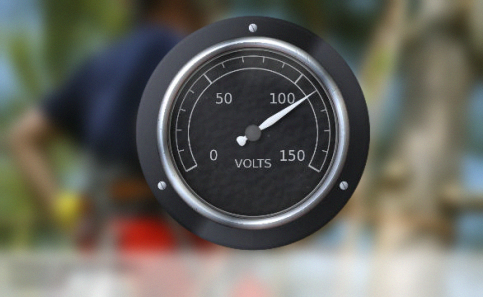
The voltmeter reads V 110
